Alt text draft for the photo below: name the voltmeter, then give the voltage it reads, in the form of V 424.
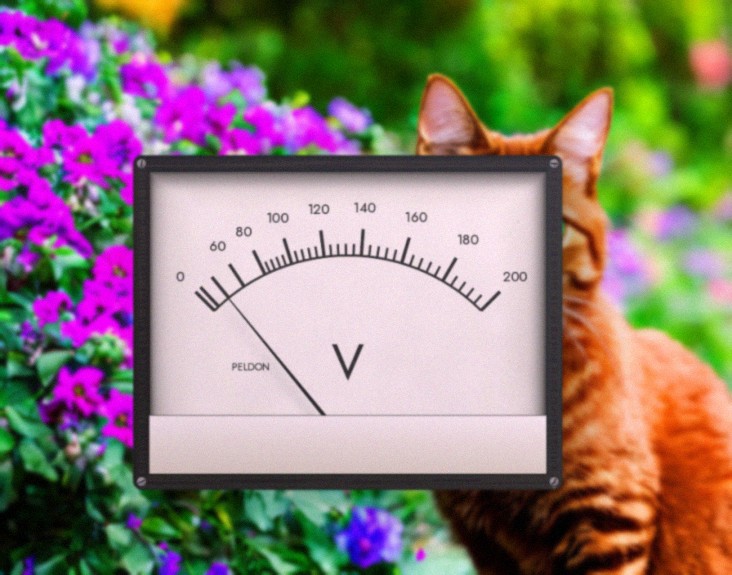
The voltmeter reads V 40
